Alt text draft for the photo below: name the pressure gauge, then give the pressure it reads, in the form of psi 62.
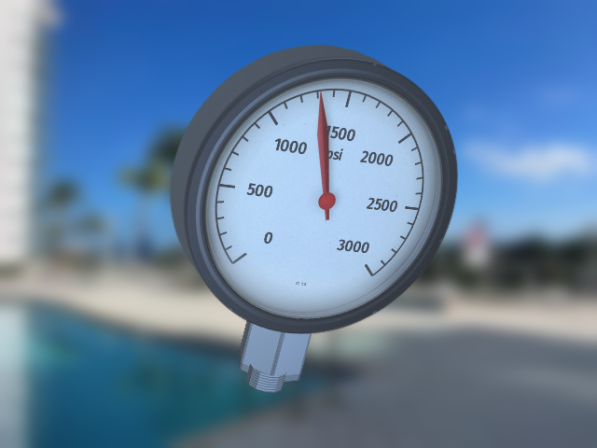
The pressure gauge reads psi 1300
